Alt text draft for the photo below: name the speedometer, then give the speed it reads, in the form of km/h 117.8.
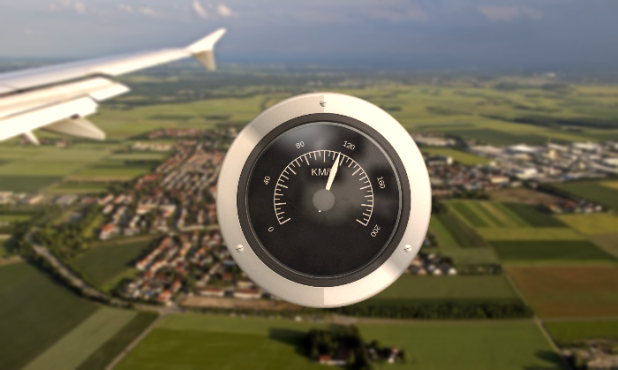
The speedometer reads km/h 115
